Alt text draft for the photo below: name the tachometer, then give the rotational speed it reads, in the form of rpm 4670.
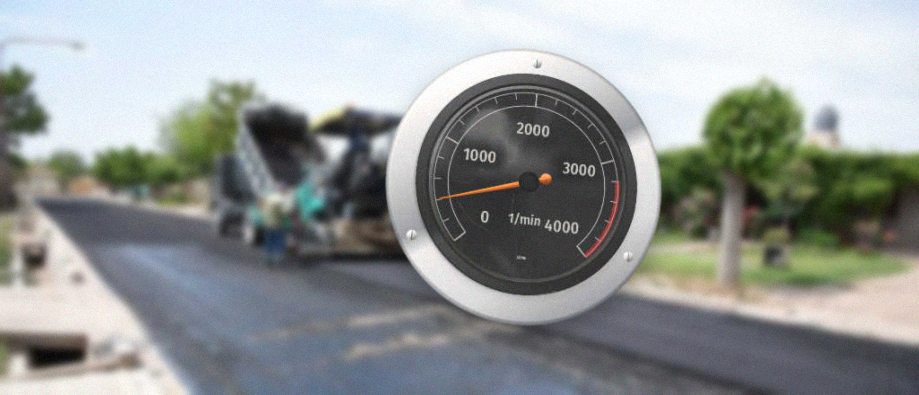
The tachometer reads rpm 400
